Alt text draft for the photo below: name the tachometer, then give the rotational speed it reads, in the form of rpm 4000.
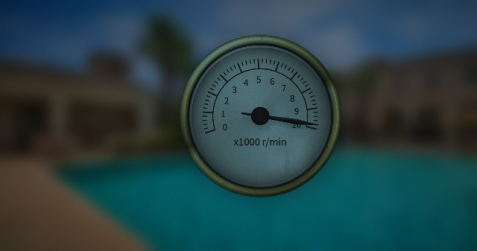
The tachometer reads rpm 9800
